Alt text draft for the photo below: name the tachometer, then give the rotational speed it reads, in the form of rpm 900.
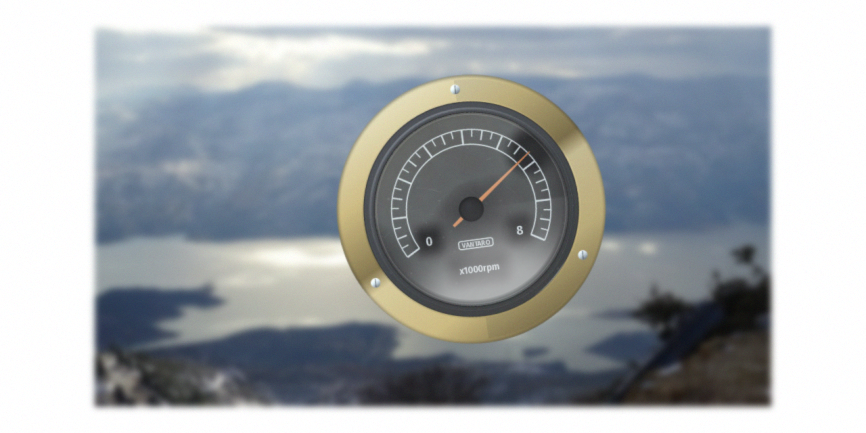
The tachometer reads rpm 5750
